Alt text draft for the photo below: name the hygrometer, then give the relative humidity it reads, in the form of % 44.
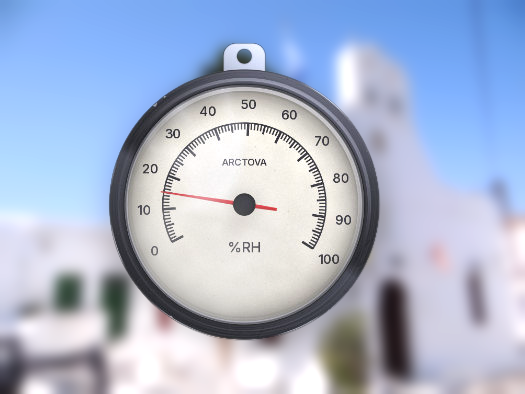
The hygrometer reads % 15
